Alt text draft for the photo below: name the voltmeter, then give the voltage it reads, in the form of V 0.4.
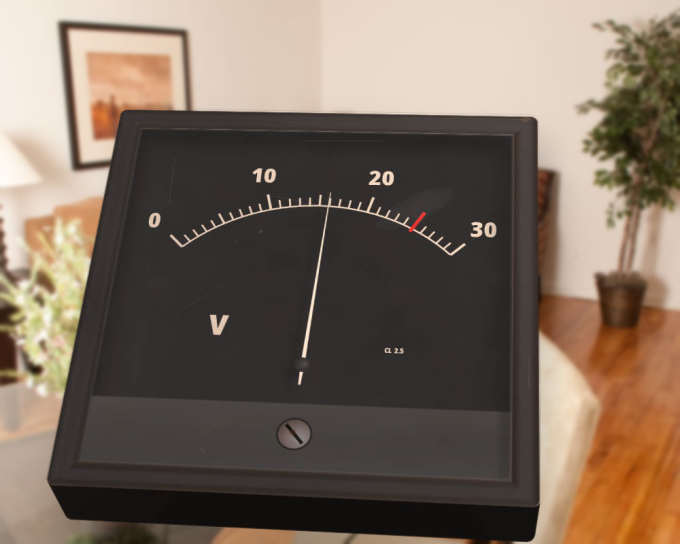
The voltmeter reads V 16
